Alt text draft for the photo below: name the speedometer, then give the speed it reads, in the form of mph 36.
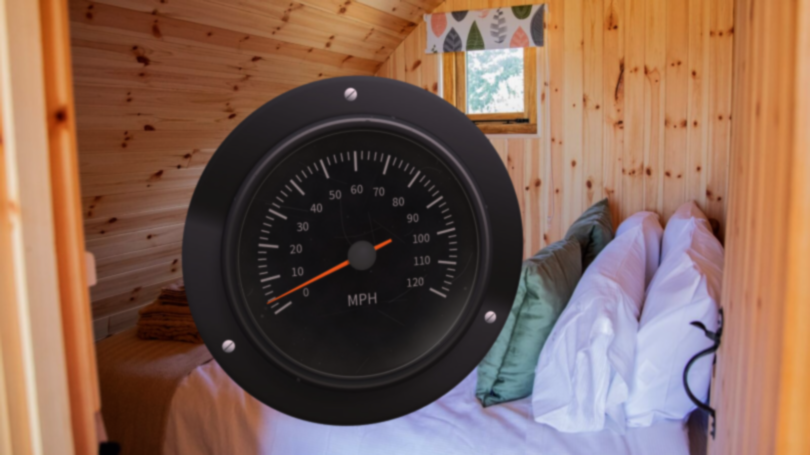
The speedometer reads mph 4
